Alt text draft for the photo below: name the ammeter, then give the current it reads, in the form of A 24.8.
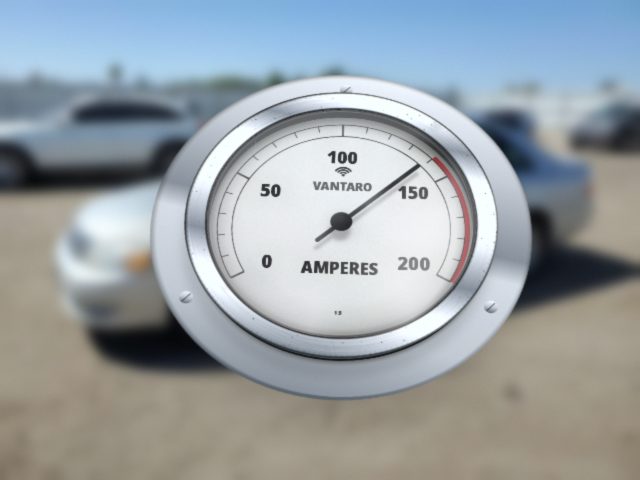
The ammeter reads A 140
